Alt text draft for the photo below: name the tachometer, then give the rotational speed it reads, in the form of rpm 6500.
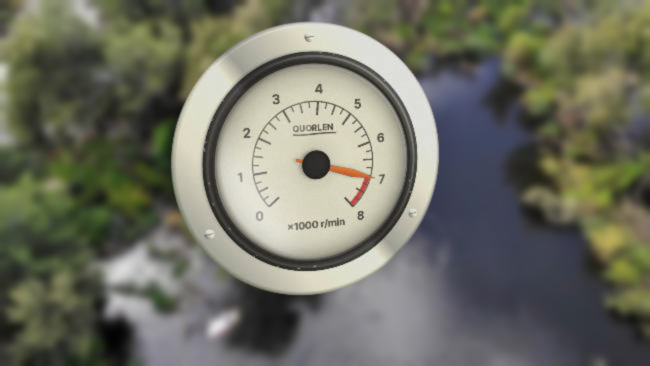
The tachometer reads rpm 7000
